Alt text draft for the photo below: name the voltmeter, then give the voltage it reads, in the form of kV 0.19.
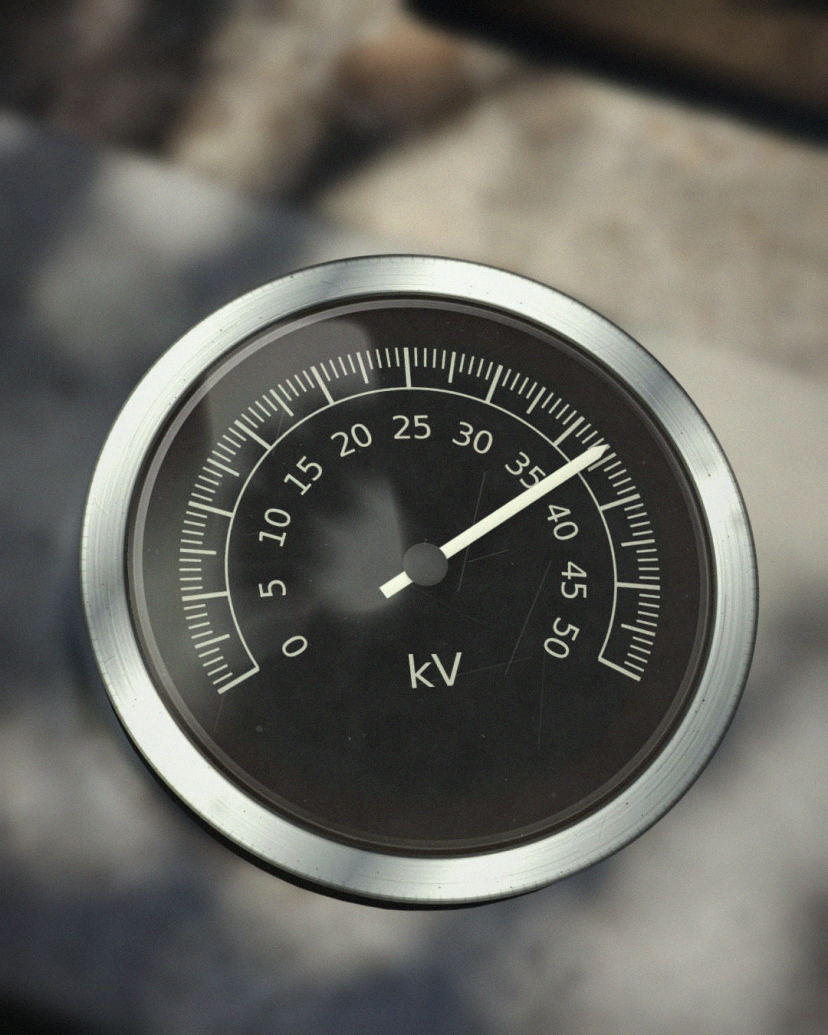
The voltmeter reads kV 37
